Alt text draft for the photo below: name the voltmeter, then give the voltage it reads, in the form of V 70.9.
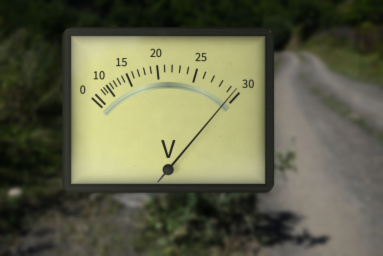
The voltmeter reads V 29.5
